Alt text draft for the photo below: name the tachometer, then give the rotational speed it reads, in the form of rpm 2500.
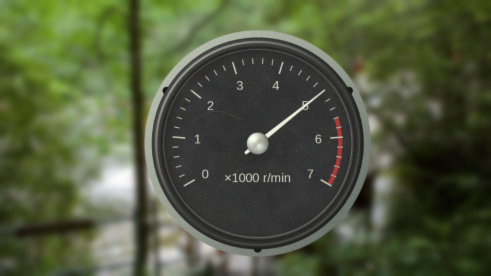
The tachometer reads rpm 5000
